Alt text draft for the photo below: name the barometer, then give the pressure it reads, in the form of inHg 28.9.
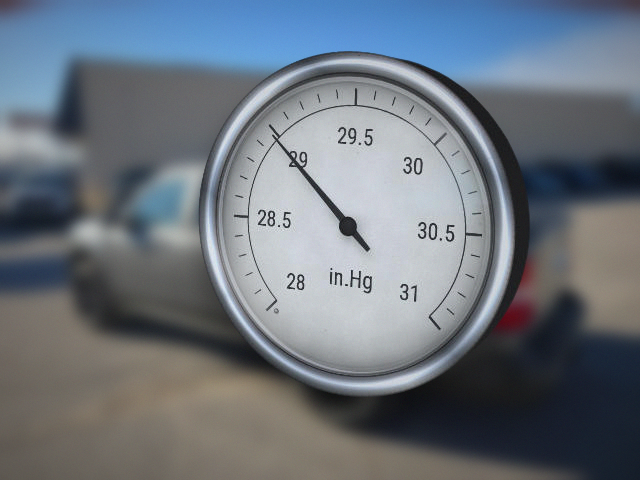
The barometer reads inHg 29
